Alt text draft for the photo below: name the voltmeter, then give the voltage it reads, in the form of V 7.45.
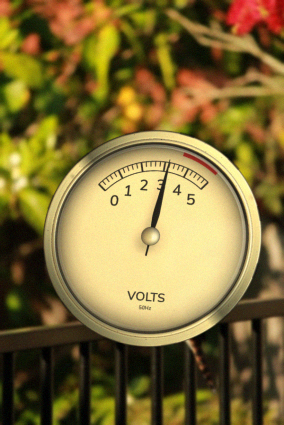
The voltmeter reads V 3.2
